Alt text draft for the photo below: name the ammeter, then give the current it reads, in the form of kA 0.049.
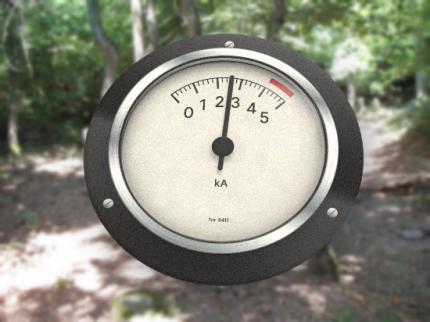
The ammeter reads kA 2.6
